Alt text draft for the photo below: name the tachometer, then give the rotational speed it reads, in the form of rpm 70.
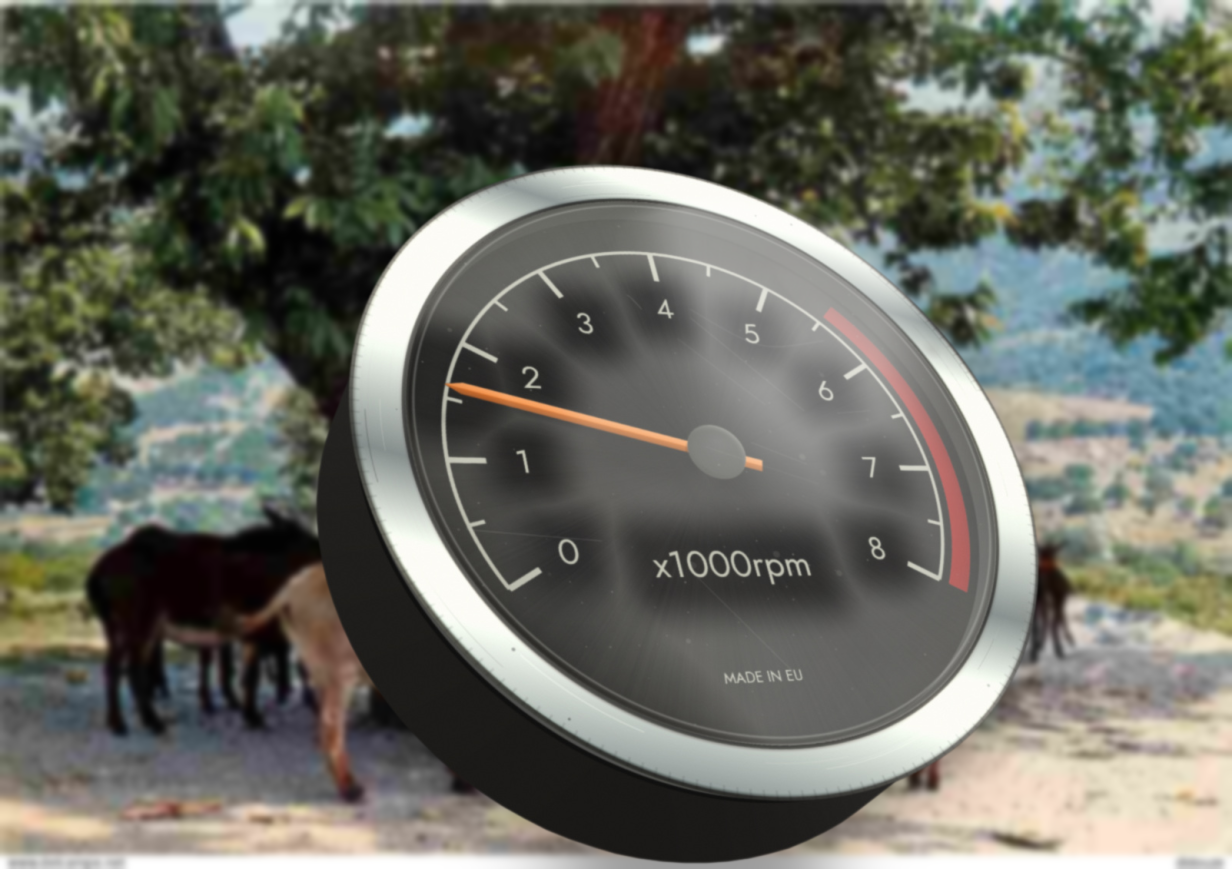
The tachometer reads rpm 1500
